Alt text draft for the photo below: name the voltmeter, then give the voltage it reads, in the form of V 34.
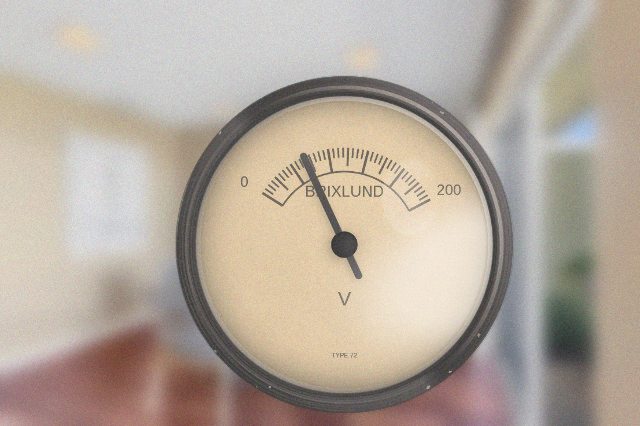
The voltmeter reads V 55
